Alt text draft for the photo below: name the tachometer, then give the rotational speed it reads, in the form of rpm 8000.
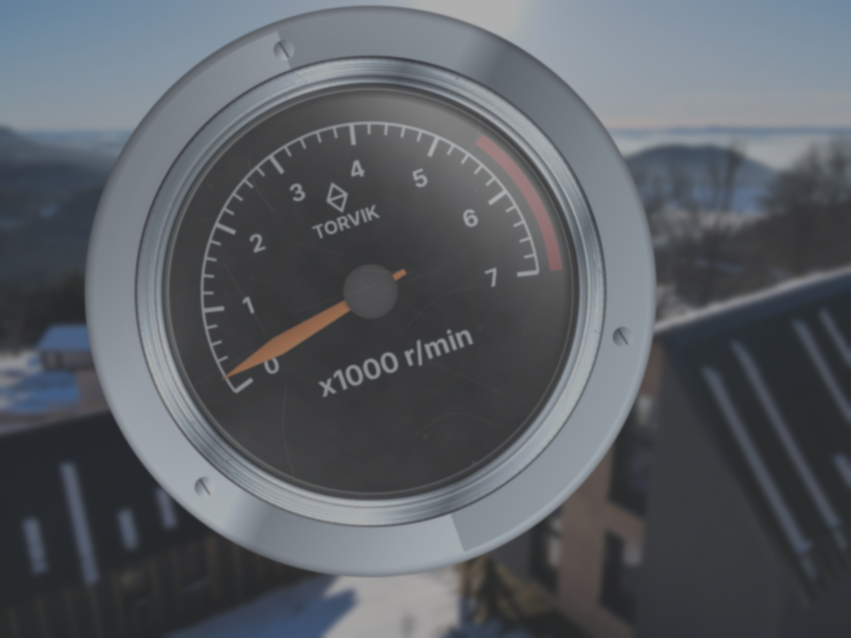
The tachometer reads rpm 200
